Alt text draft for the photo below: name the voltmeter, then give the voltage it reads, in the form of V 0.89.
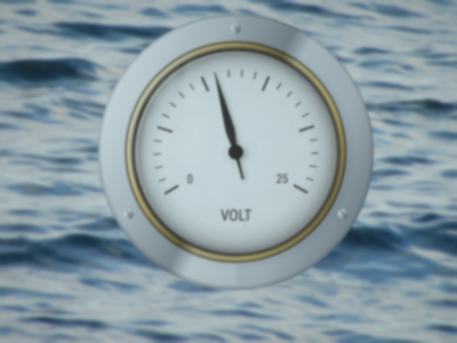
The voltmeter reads V 11
